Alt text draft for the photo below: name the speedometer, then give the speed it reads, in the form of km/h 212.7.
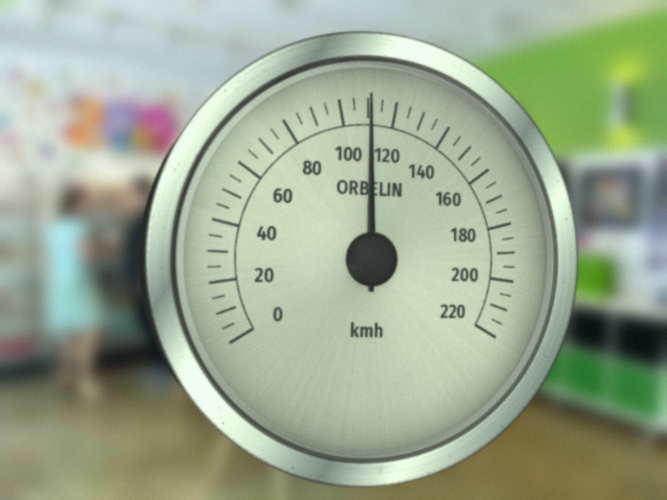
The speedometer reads km/h 110
